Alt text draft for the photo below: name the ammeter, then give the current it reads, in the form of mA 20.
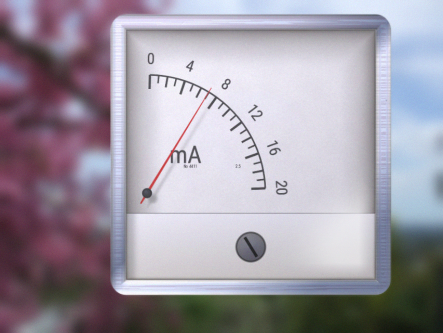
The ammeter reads mA 7
